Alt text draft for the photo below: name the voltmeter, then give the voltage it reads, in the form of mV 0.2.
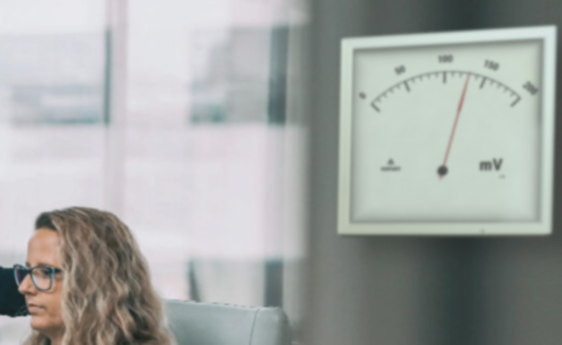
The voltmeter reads mV 130
